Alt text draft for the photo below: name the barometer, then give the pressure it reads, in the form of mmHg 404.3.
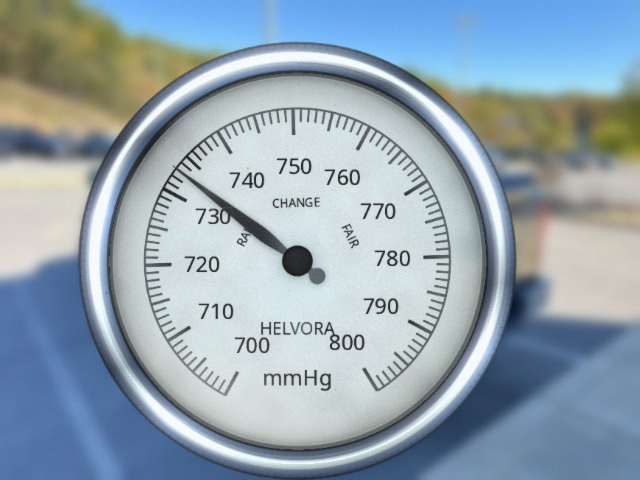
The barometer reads mmHg 733
